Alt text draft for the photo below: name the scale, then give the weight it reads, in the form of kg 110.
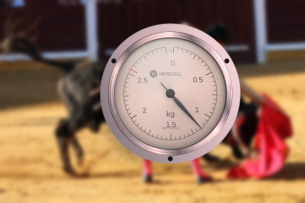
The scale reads kg 1.15
